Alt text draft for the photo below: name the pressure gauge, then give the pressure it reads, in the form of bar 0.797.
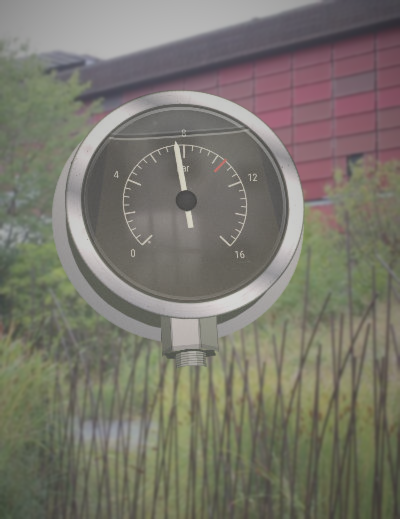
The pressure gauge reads bar 7.5
